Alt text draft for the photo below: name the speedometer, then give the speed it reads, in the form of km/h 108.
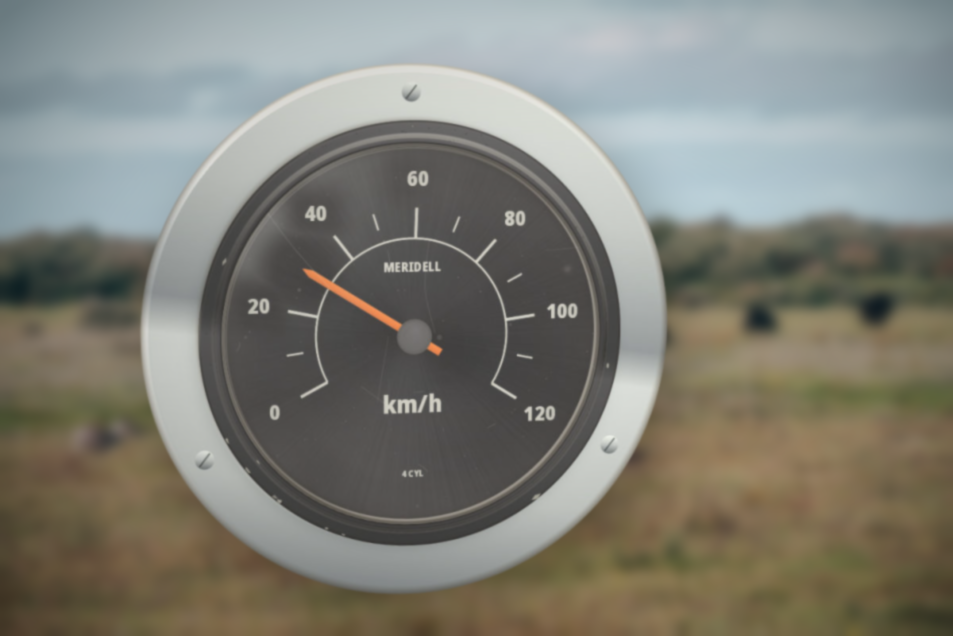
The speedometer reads km/h 30
